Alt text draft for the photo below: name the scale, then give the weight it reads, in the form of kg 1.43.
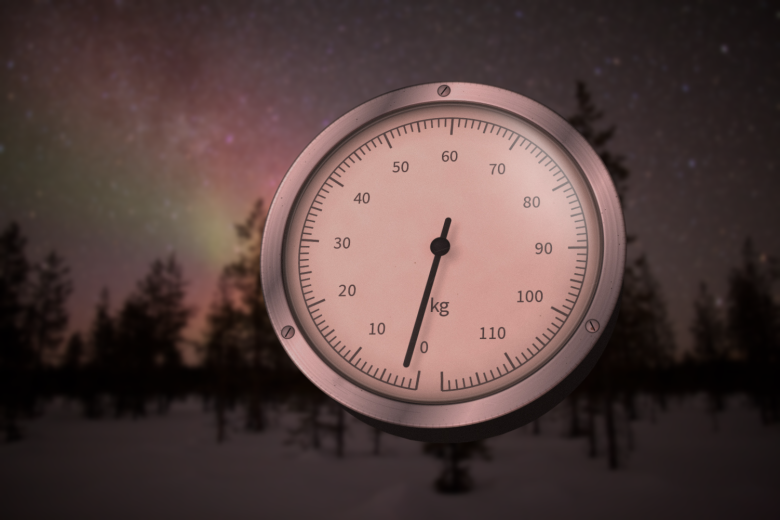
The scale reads kg 2
